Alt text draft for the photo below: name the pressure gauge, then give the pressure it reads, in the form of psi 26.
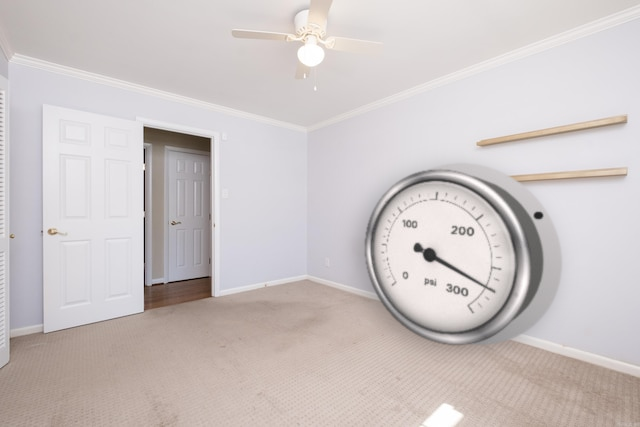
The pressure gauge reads psi 270
